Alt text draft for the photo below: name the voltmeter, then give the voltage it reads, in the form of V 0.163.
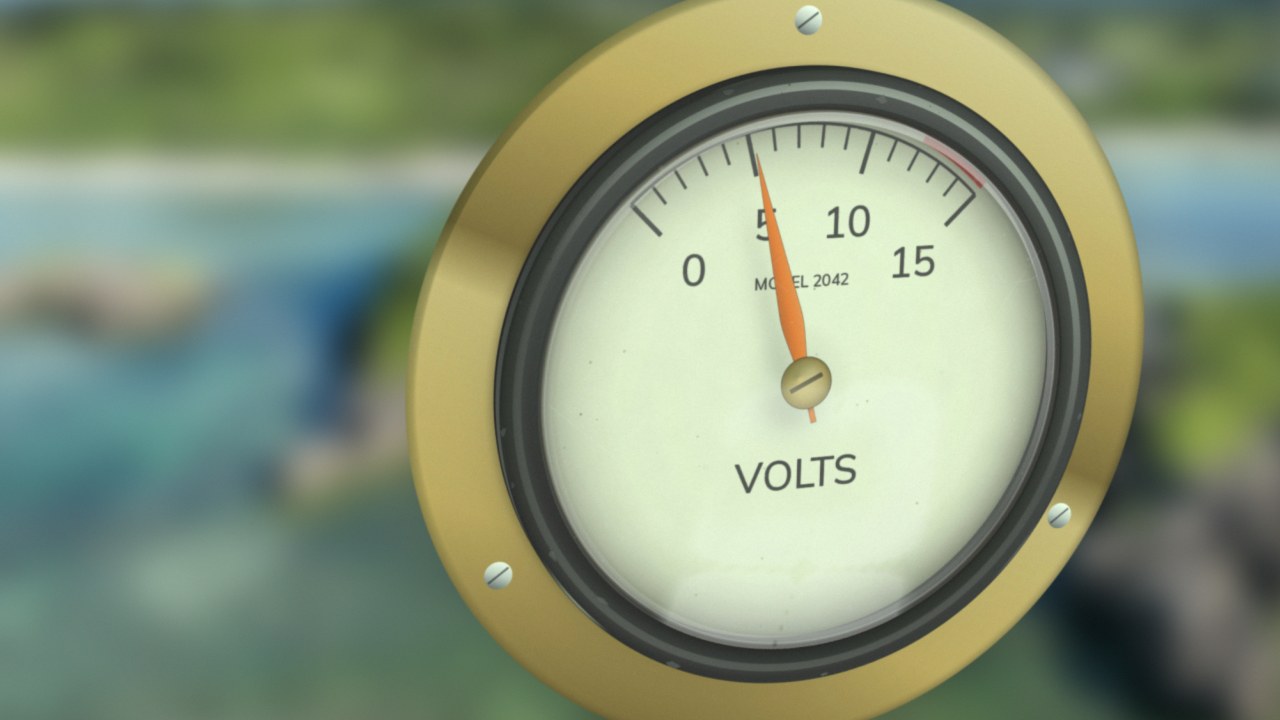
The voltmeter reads V 5
